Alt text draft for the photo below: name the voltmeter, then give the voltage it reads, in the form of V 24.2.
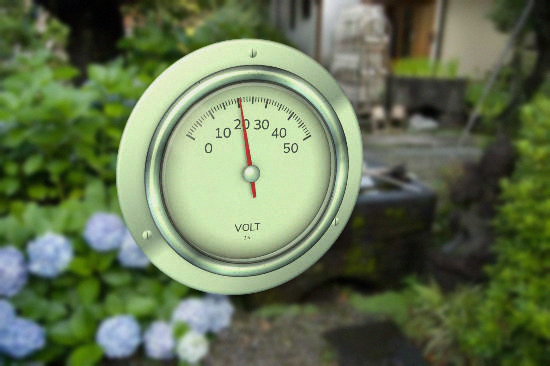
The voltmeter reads V 20
